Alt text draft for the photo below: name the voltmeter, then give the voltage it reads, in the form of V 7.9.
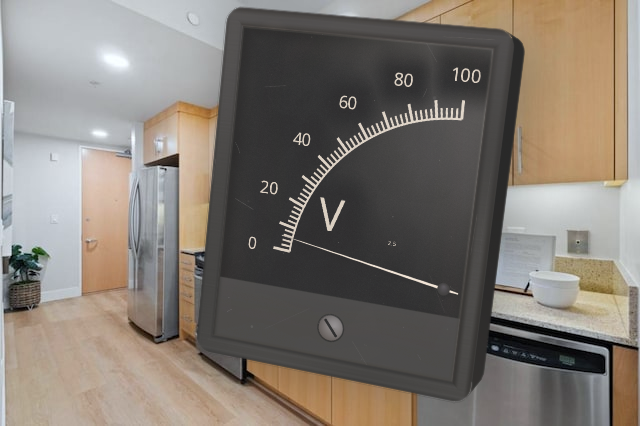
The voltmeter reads V 6
